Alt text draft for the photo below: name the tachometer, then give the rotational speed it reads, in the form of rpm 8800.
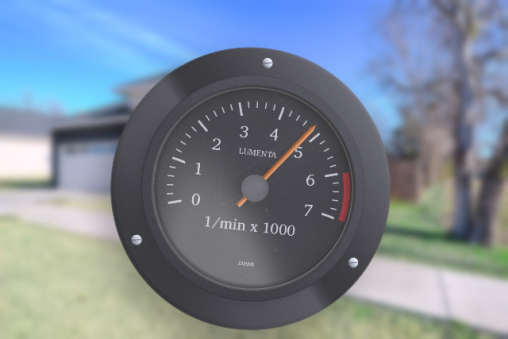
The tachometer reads rpm 4800
